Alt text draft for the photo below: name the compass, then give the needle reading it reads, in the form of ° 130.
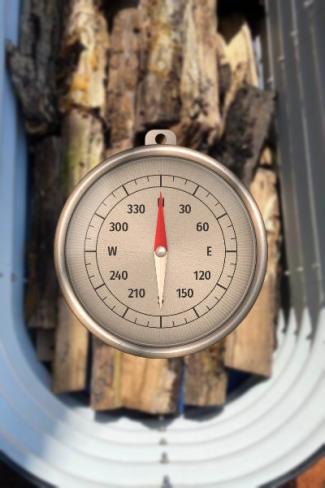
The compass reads ° 0
